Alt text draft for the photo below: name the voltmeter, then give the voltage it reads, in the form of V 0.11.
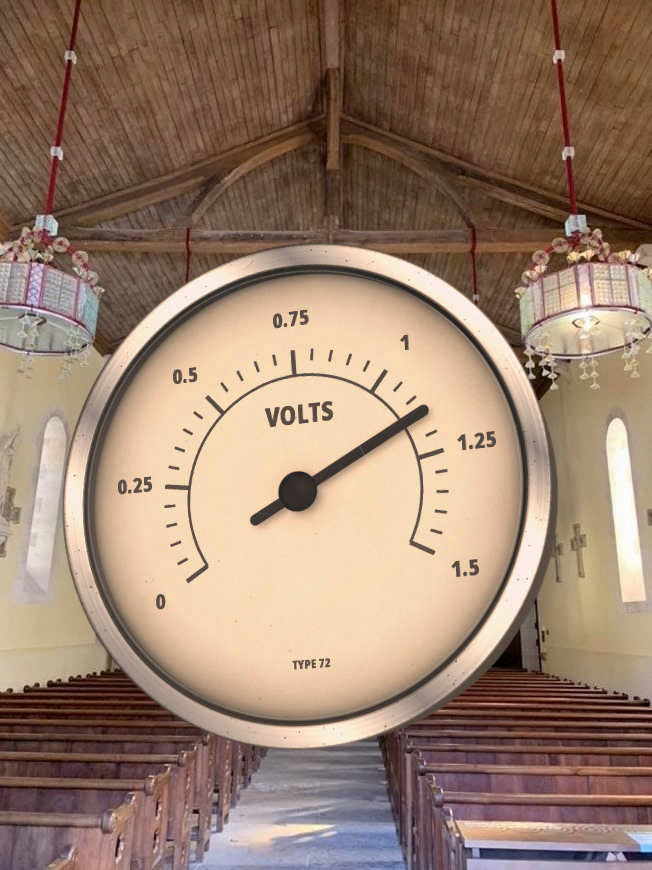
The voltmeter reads V 1.15
